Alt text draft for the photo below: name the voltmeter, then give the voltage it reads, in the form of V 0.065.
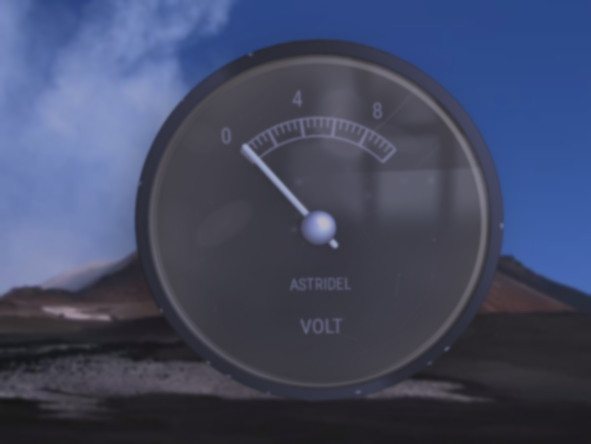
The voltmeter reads V 0.4
